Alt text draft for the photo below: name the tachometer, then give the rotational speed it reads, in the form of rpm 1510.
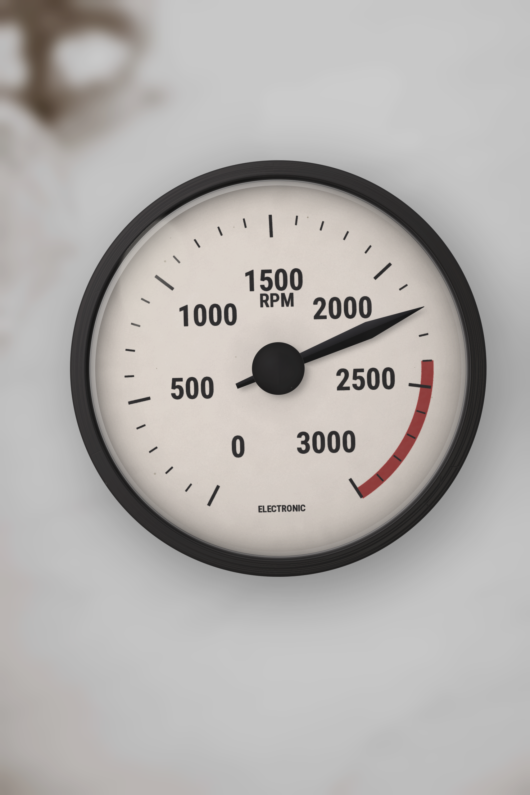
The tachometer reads rpm 2200
